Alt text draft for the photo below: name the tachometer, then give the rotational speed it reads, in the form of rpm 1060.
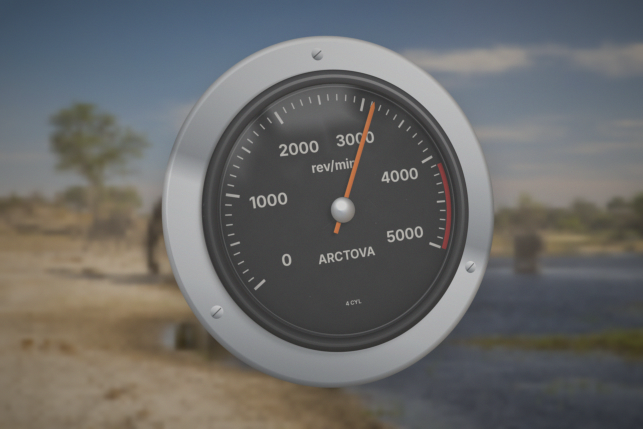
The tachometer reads rpm 3100
